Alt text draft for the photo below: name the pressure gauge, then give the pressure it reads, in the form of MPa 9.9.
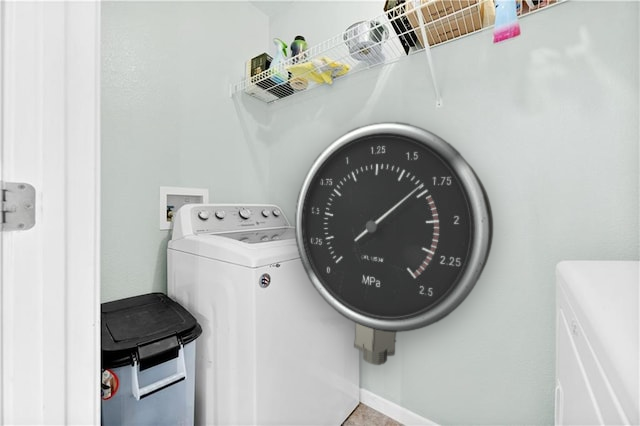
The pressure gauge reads MPa 1.7
